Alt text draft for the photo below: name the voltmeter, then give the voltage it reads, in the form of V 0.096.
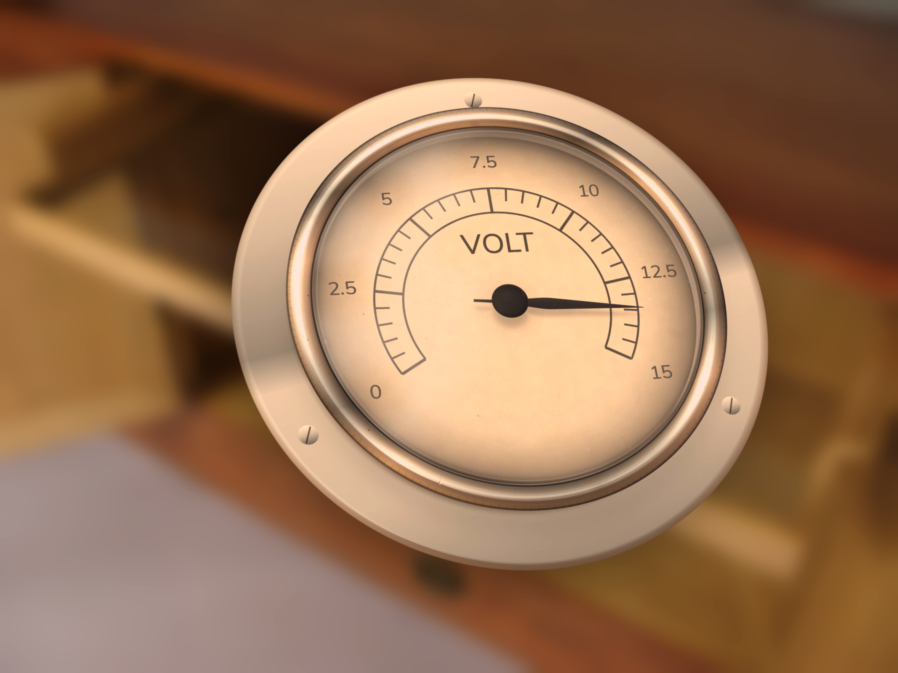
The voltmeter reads V 13.5
